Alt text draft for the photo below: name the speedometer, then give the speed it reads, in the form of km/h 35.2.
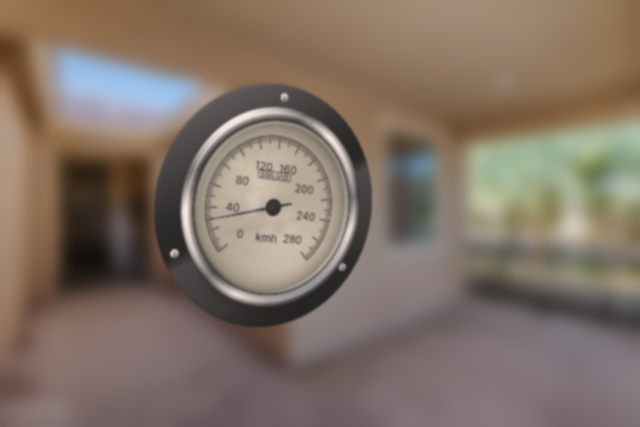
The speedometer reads km/h 30
